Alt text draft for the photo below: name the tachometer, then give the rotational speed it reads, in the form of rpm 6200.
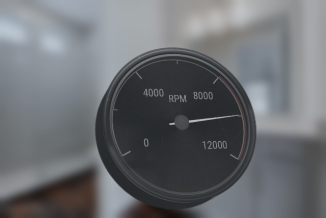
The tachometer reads rpm 10000
